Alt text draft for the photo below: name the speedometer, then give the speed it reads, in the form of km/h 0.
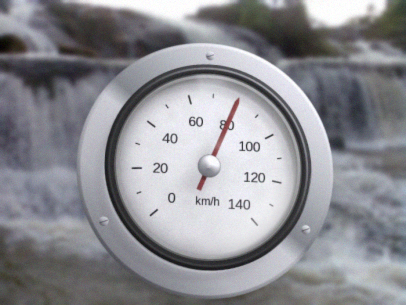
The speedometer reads km/h 80
